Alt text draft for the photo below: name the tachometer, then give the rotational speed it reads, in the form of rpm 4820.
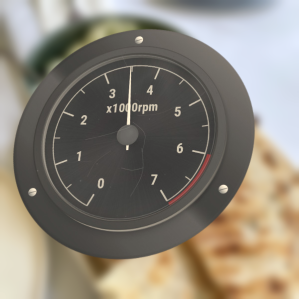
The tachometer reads rpm 3500
